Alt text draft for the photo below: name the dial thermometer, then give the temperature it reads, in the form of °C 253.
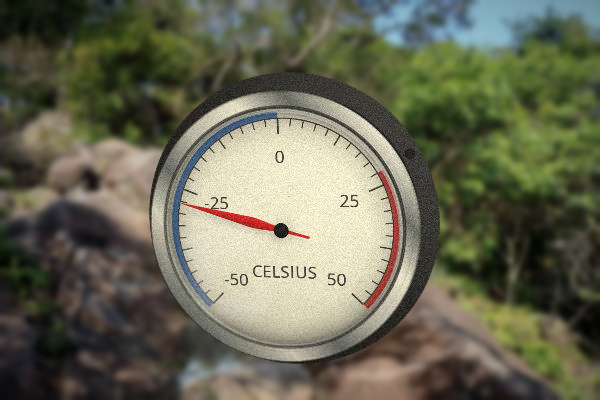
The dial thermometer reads °C -27.5
